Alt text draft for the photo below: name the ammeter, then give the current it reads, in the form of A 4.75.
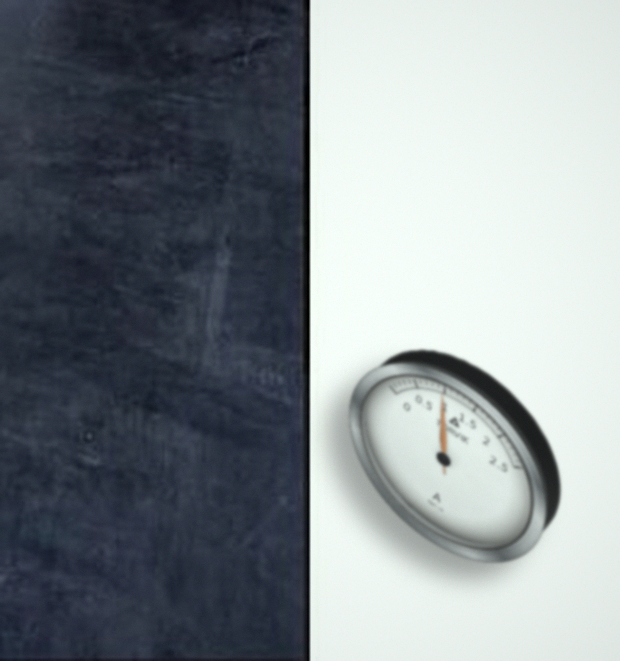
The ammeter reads A 1
